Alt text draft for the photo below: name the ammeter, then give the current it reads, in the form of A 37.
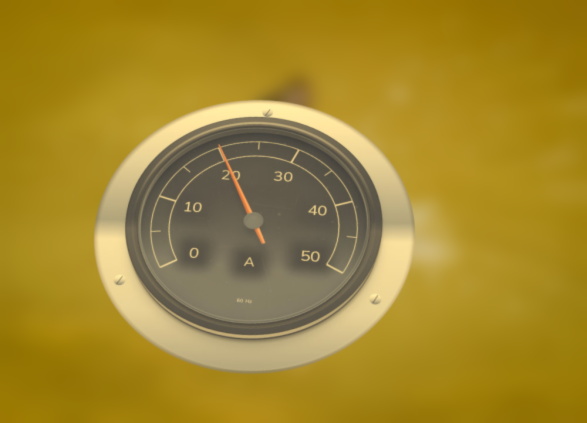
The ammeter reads A 20
